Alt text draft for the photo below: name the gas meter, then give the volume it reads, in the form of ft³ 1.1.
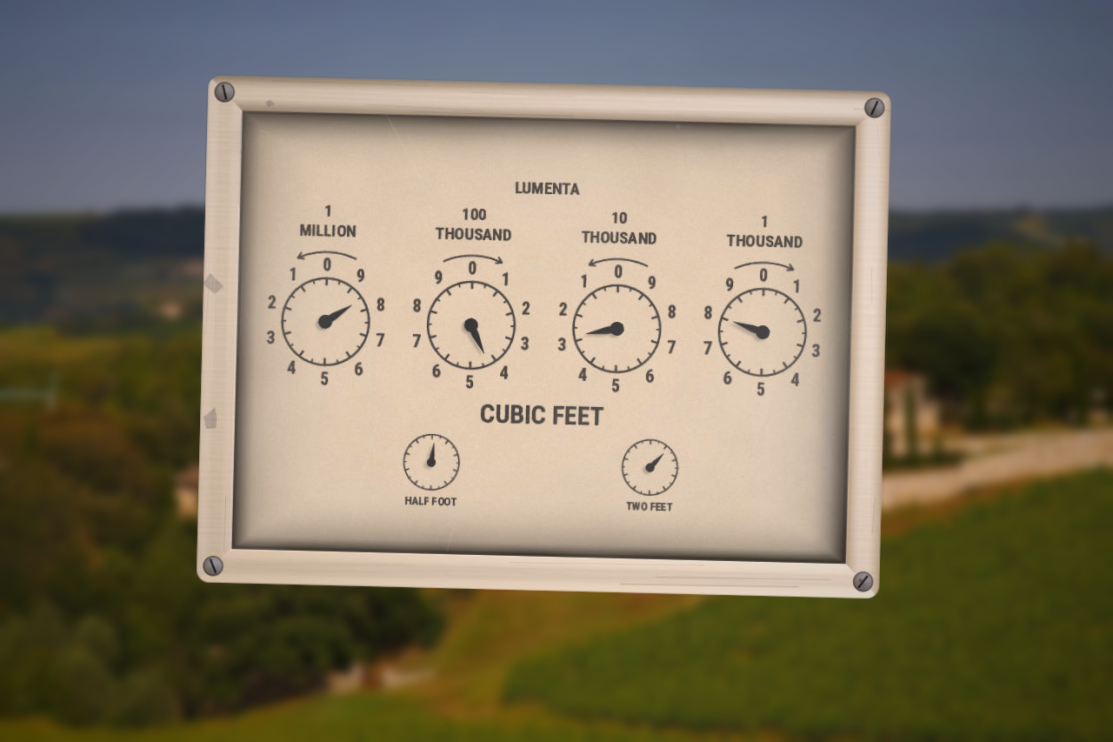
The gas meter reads ft³ 842800
